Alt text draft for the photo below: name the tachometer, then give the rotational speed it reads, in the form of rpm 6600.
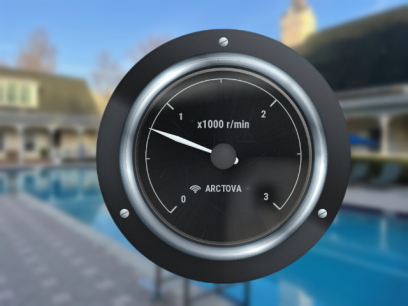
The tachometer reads rpm 750
